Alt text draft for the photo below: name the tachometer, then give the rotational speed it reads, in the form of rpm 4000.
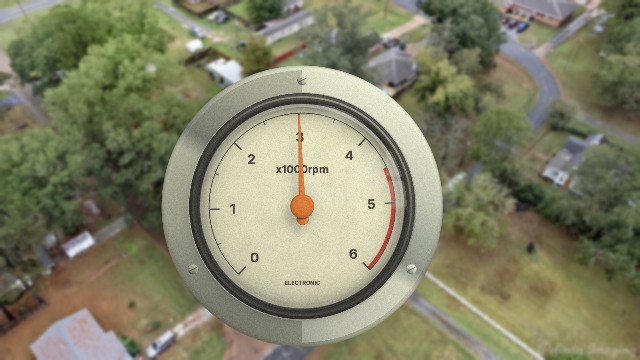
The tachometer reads rpm 3000
